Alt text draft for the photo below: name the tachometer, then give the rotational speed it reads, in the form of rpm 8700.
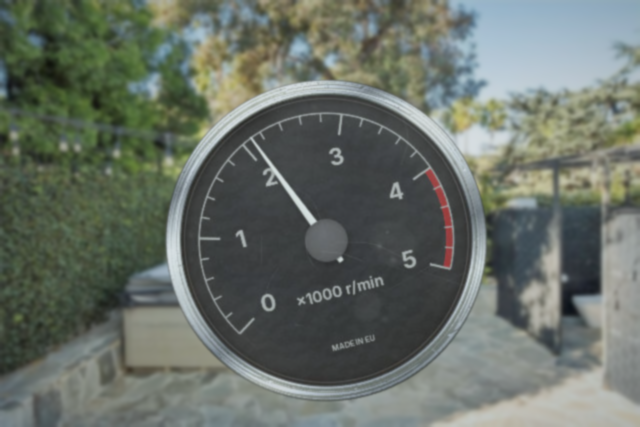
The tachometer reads rpm 2100
